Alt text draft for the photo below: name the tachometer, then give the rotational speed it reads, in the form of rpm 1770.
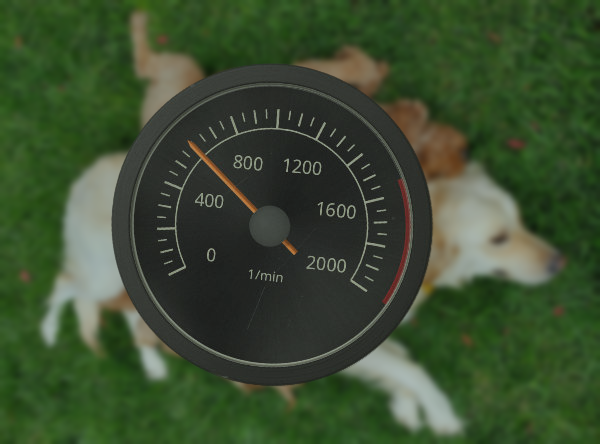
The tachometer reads rpm 600
